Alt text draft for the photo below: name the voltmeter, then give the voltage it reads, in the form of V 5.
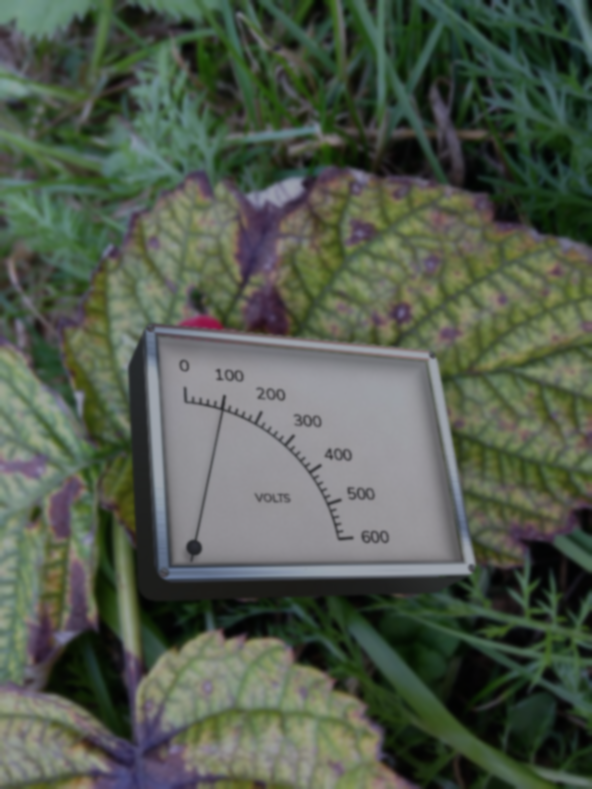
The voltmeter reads V 100
